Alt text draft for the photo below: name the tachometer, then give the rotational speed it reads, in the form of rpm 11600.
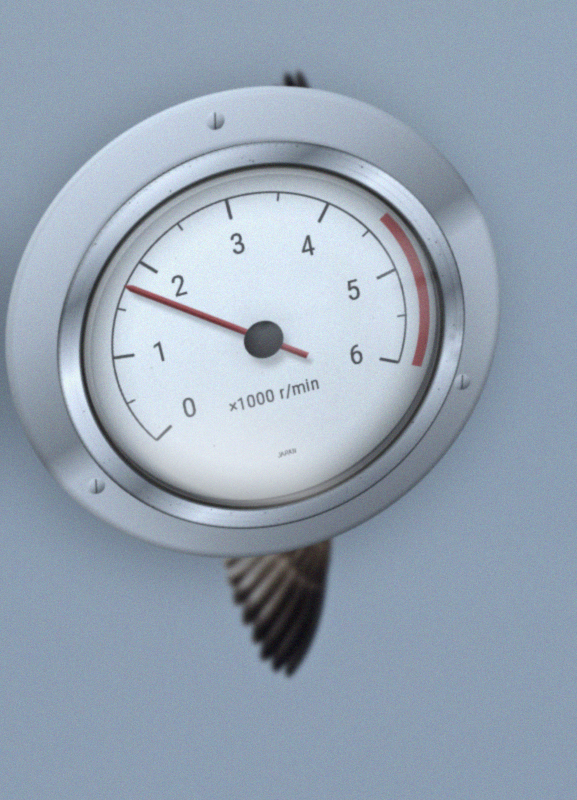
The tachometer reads rpm 1750
